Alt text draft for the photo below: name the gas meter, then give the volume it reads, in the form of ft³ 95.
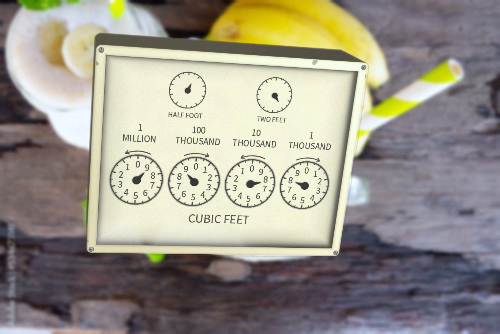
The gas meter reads ft³ 887800
